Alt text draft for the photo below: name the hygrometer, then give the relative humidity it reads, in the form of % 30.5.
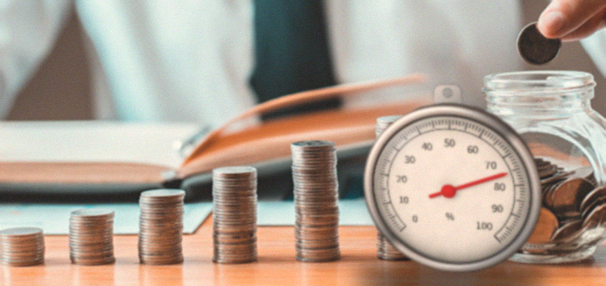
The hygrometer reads % 75
